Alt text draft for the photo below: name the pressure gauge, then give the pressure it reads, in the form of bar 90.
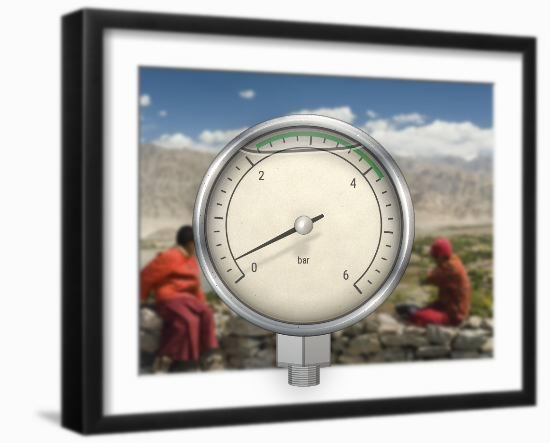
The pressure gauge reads bar 0.3
